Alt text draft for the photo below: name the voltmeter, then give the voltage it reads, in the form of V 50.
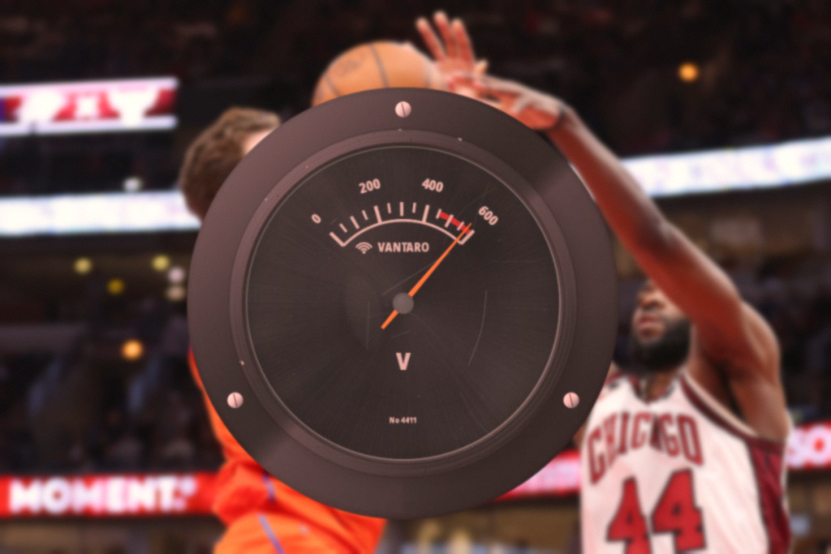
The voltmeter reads V 575
